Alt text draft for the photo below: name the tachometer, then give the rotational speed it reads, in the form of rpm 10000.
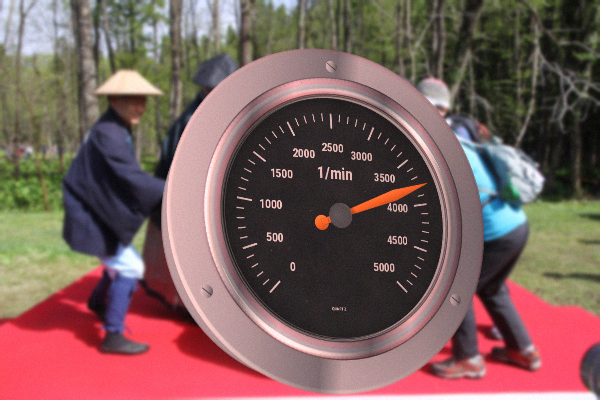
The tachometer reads rpm 3800
